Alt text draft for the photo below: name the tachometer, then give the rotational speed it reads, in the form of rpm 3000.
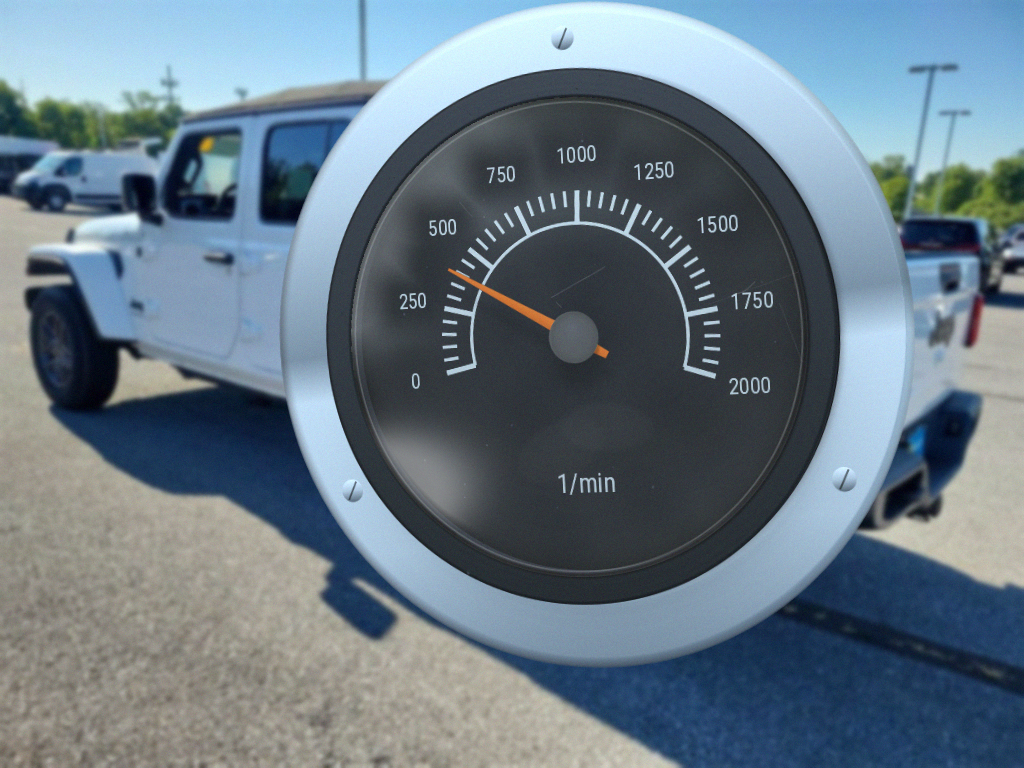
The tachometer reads rpm 400
